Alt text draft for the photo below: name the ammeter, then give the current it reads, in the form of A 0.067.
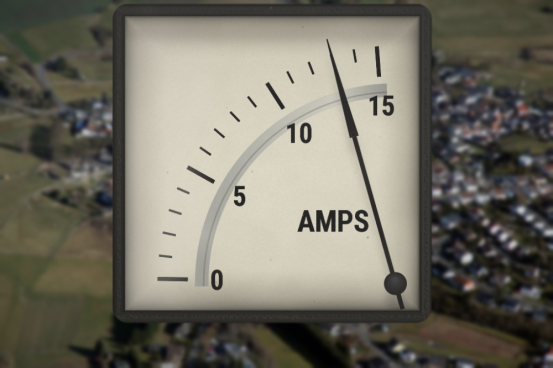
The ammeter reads A 13
